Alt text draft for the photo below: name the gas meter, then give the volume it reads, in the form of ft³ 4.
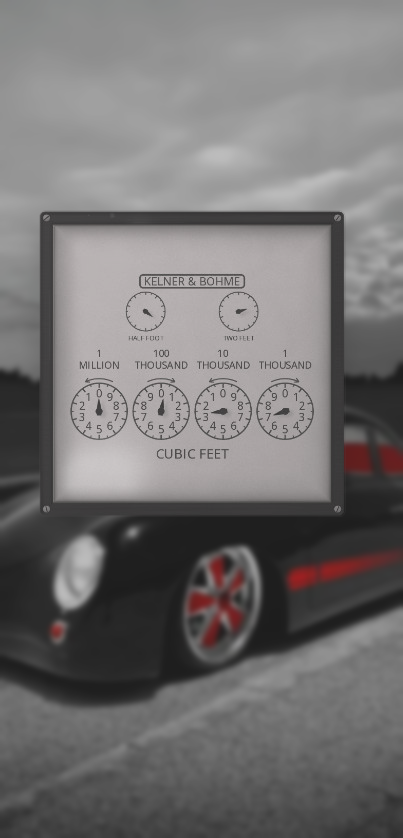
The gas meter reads ft³ 2700
